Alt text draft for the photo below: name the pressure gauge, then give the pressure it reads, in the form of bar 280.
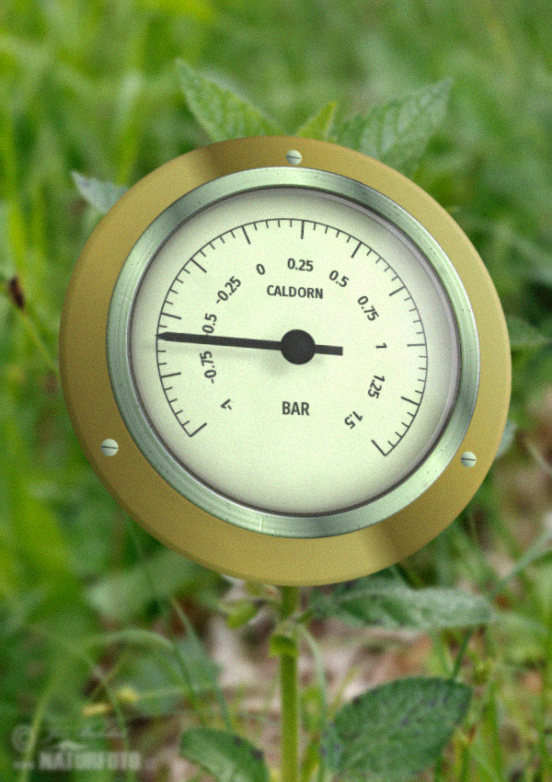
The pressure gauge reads bar -0.6
